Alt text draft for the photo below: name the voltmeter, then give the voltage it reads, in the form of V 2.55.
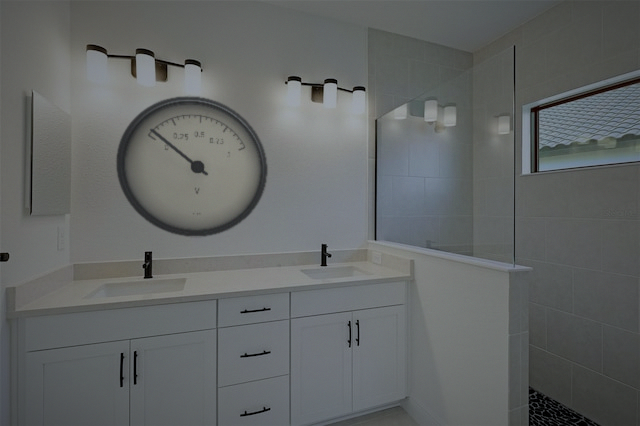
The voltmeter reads V 0.05
